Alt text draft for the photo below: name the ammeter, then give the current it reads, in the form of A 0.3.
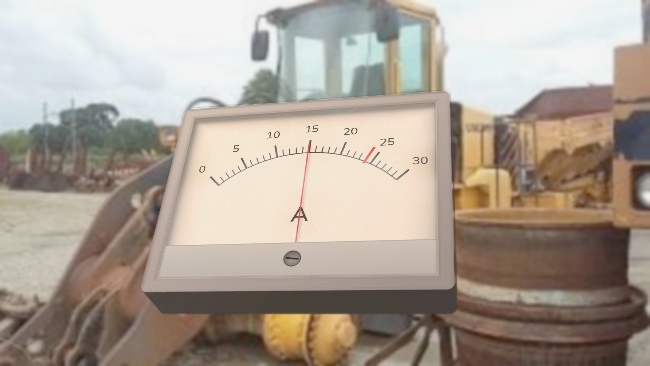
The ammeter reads A 15
